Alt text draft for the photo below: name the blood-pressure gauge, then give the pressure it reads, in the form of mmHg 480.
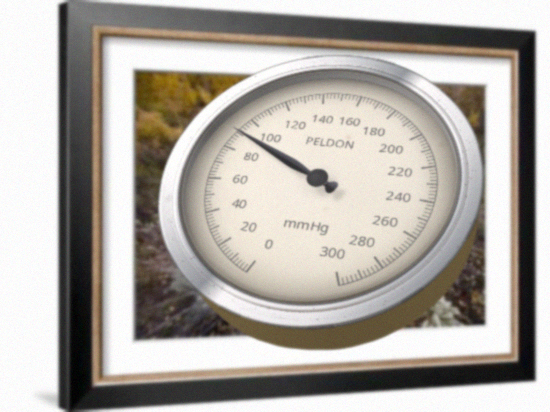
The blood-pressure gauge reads mmHg 90
